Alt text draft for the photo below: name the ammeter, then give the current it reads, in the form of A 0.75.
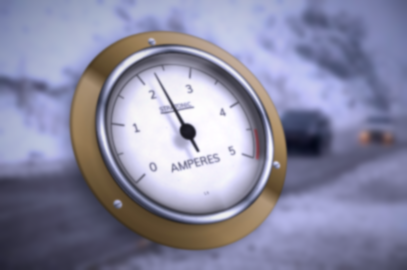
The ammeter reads A 2.25
